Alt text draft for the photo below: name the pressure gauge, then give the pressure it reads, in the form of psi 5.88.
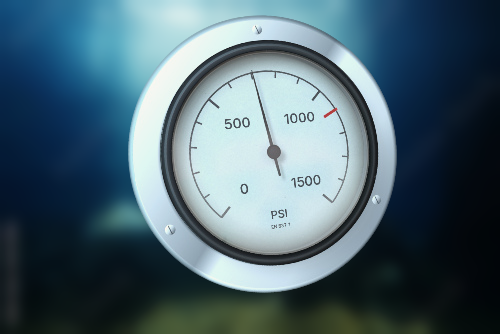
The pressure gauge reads psi 700
